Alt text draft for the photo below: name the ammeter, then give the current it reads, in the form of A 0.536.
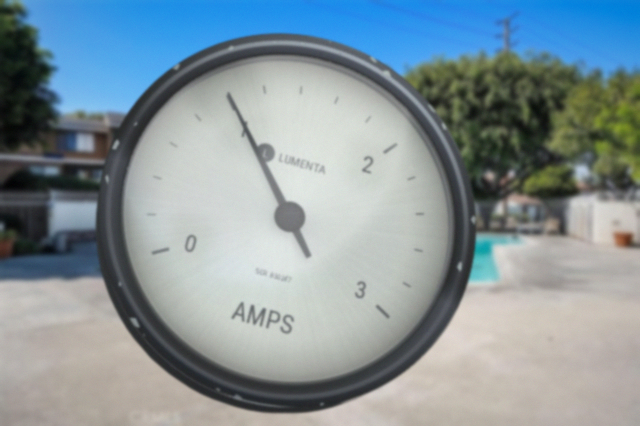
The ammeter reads A 1
